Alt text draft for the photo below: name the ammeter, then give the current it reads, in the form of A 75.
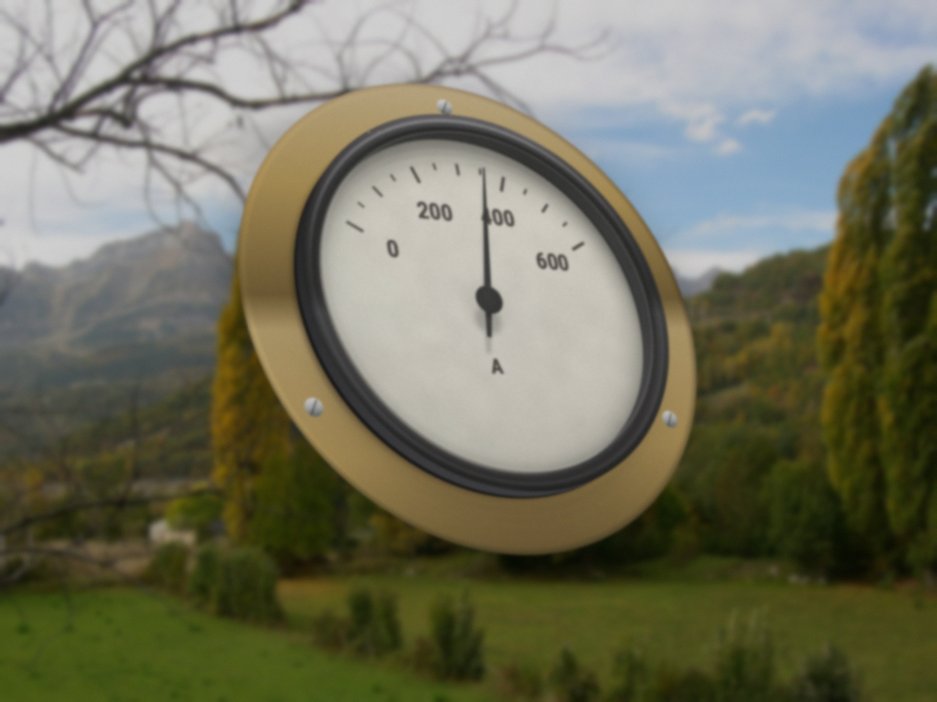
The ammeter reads A 350
